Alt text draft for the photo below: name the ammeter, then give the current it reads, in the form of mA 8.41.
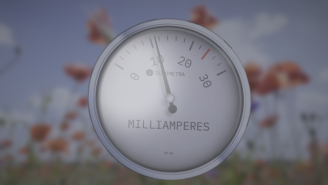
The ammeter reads mA 11
